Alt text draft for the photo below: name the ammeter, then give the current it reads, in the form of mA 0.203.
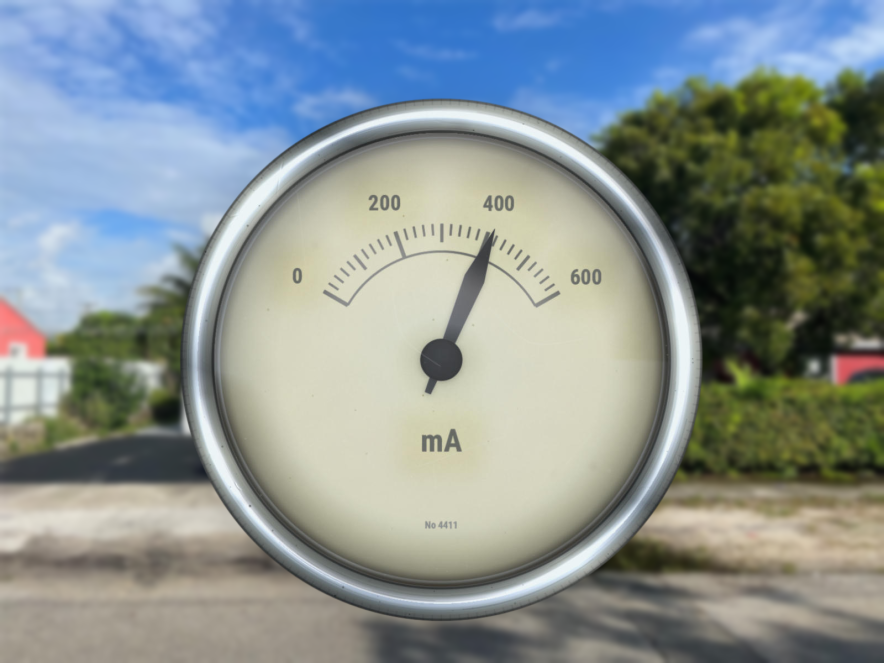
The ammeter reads mA 410
